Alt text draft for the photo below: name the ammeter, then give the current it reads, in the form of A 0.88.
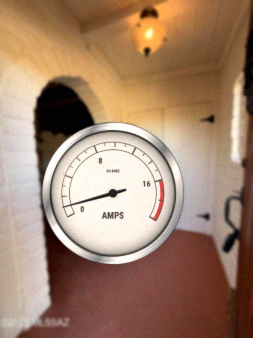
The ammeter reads A 1
